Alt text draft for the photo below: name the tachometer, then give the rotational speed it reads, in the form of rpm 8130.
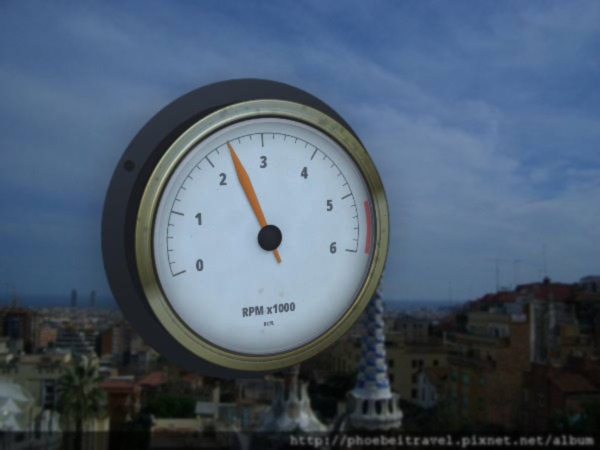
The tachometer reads rpm 2400
